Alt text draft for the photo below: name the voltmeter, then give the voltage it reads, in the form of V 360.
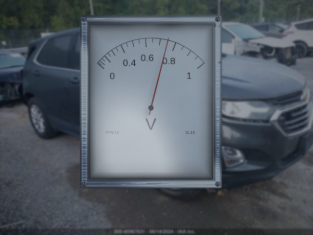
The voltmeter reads V 0.75
